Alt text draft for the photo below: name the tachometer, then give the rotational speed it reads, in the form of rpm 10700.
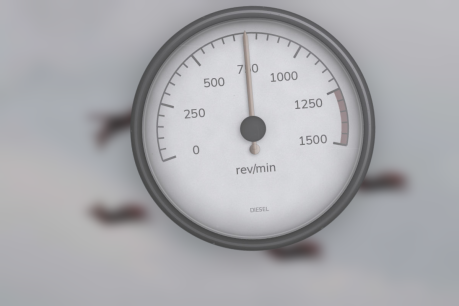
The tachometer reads rpm 750
